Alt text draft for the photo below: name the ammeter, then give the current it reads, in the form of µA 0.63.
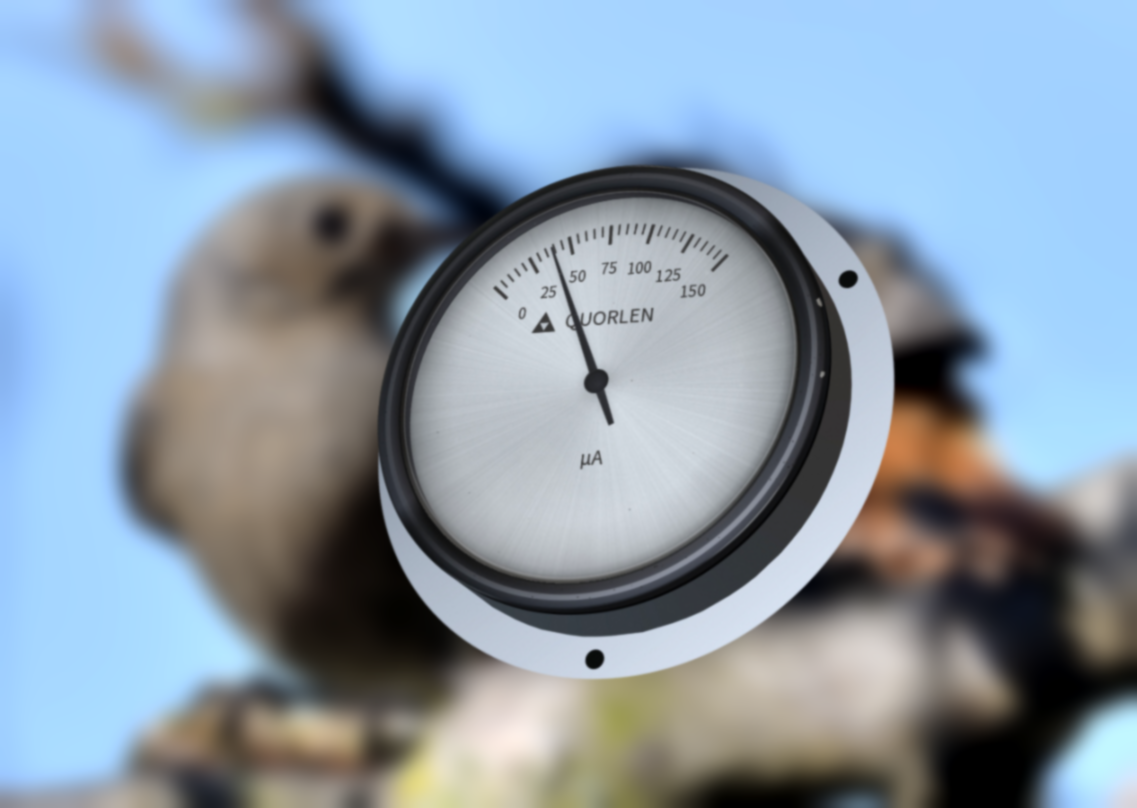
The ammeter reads µA 40
